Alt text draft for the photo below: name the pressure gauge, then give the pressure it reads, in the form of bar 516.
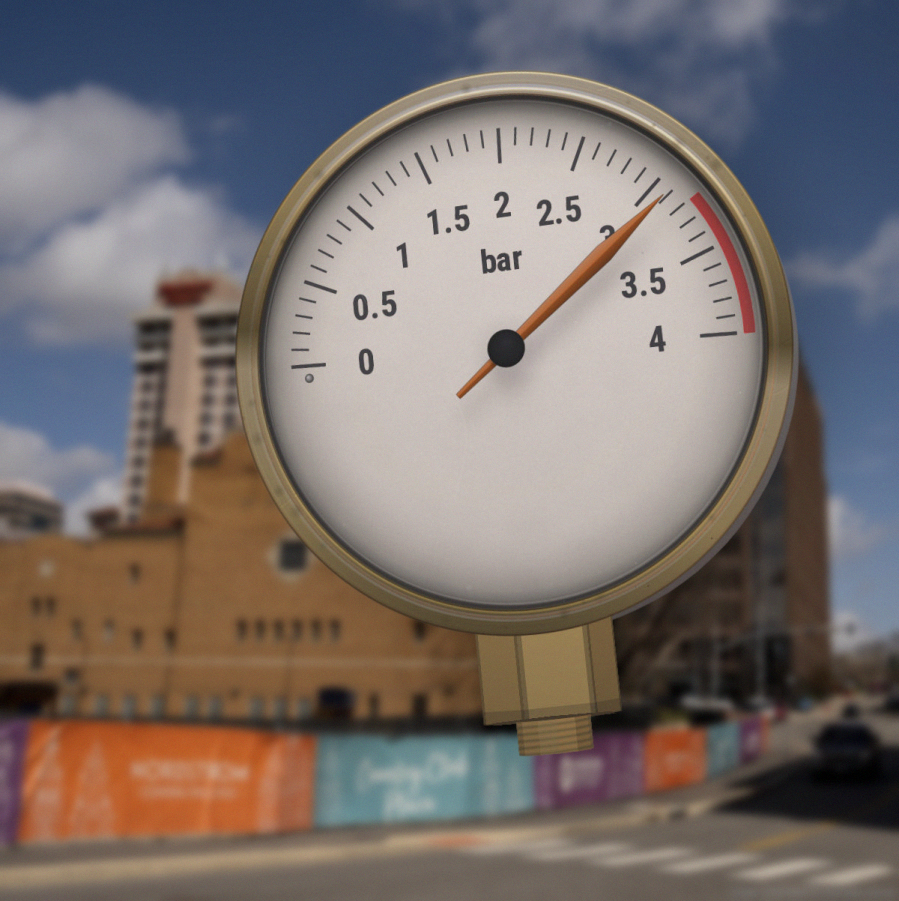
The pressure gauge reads bar 3.1
